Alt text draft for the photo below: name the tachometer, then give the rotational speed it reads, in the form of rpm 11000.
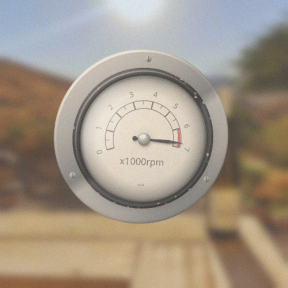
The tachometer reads rpm 6750
